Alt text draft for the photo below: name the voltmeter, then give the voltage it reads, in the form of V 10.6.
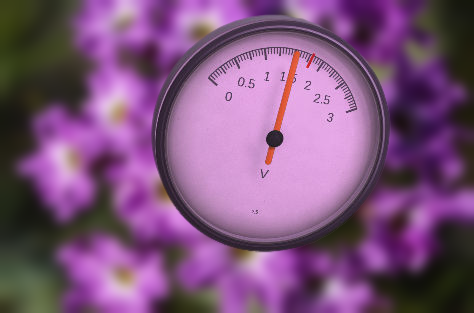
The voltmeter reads V 1.5
